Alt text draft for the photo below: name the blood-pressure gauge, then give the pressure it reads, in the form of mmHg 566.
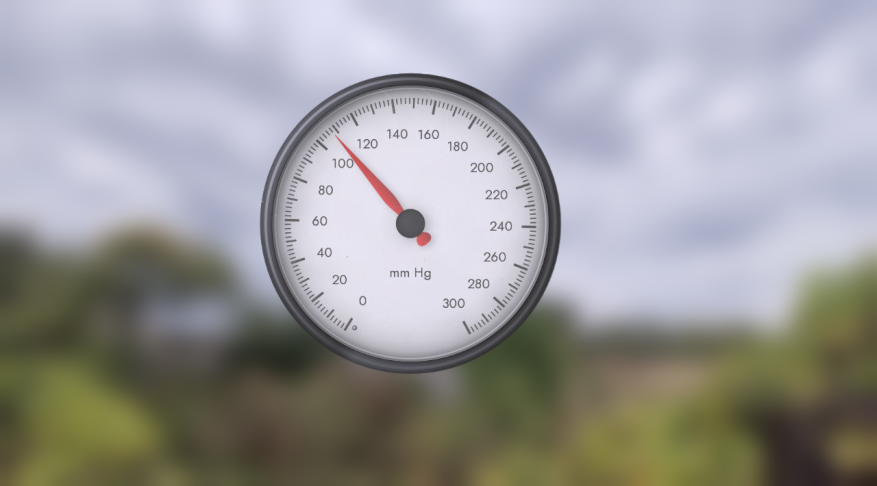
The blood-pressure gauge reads mmHg 108
